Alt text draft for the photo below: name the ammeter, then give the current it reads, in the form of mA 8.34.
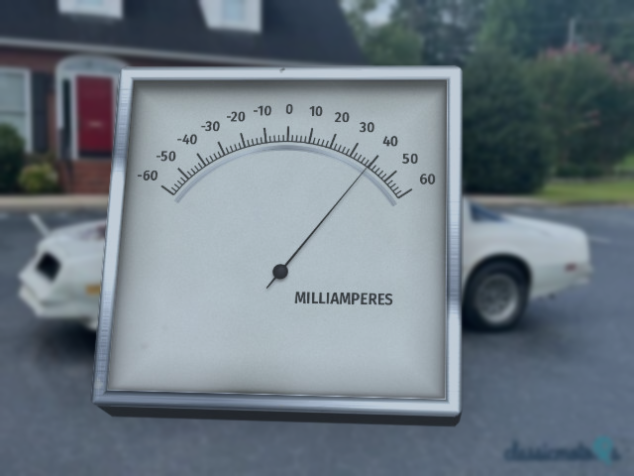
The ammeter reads mA 40
